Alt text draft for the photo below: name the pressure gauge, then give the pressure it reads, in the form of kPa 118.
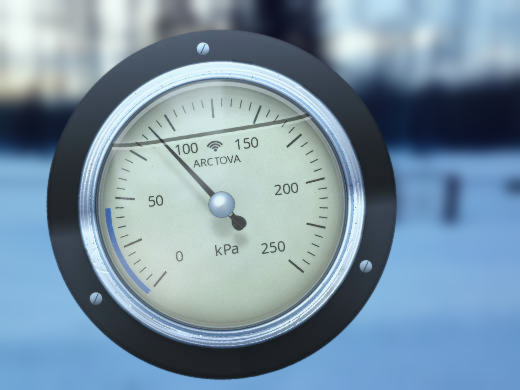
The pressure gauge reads kPa 90
